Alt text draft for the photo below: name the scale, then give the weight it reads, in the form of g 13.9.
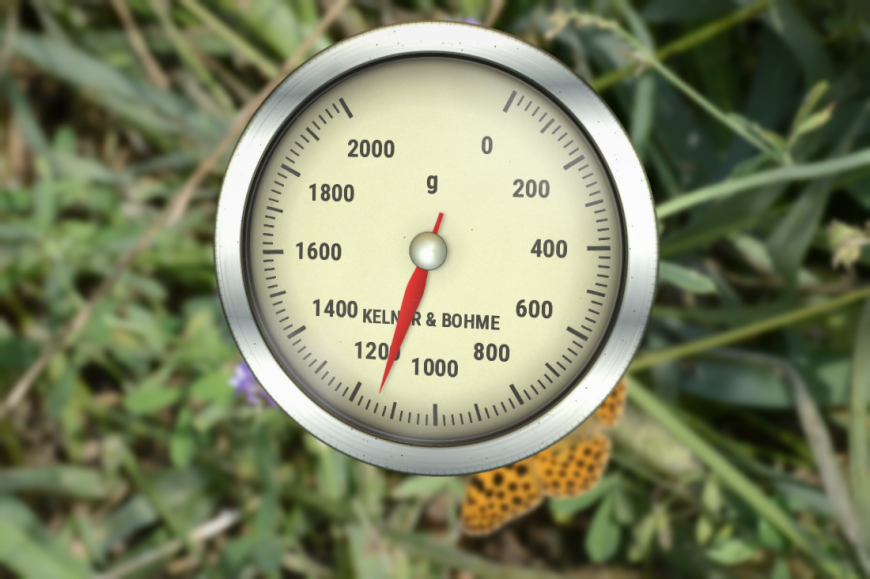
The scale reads g 1140
